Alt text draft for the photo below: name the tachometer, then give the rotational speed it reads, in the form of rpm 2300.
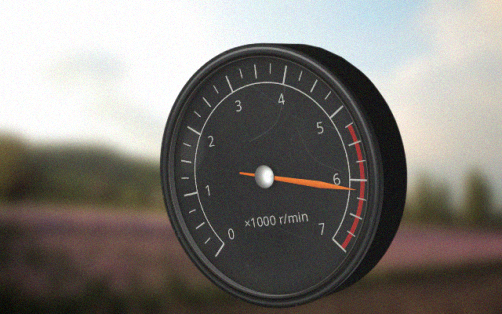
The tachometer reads rpm 6125
